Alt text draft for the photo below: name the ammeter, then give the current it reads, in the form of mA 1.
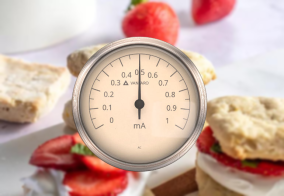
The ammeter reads mA 0.5
